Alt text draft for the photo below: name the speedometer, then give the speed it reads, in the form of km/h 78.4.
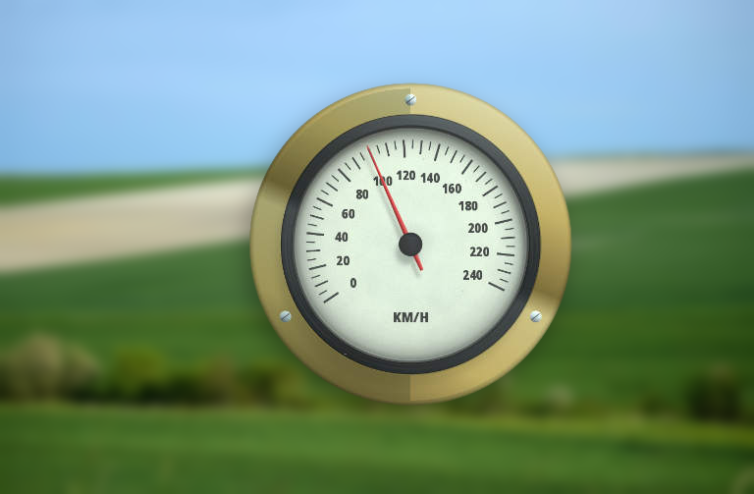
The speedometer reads km/h 100
